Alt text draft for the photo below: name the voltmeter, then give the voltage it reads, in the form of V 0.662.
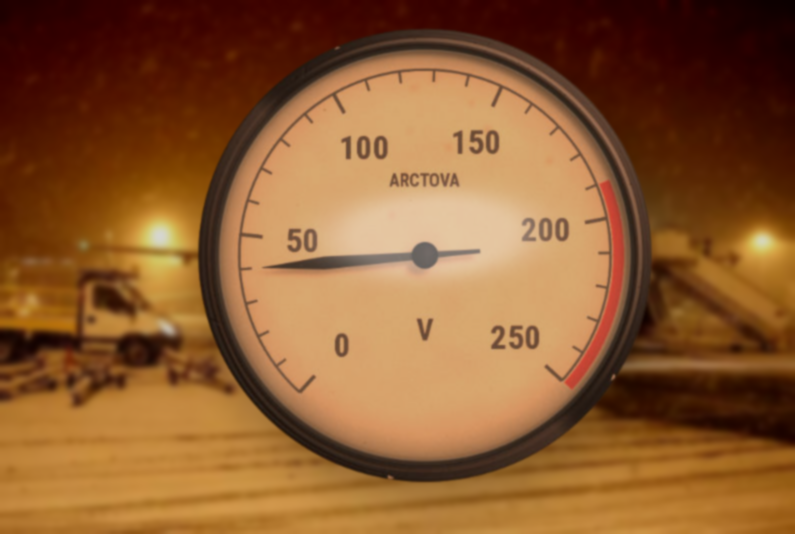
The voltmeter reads V 40
